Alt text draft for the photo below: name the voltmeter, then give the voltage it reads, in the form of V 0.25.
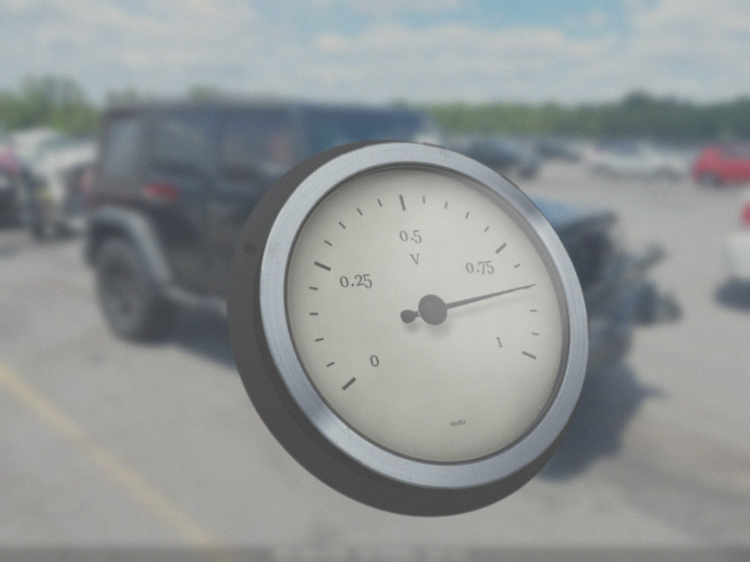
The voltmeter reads V 0.85
